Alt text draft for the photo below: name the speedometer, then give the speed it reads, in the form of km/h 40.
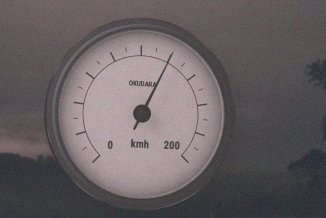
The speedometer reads km/h 120
